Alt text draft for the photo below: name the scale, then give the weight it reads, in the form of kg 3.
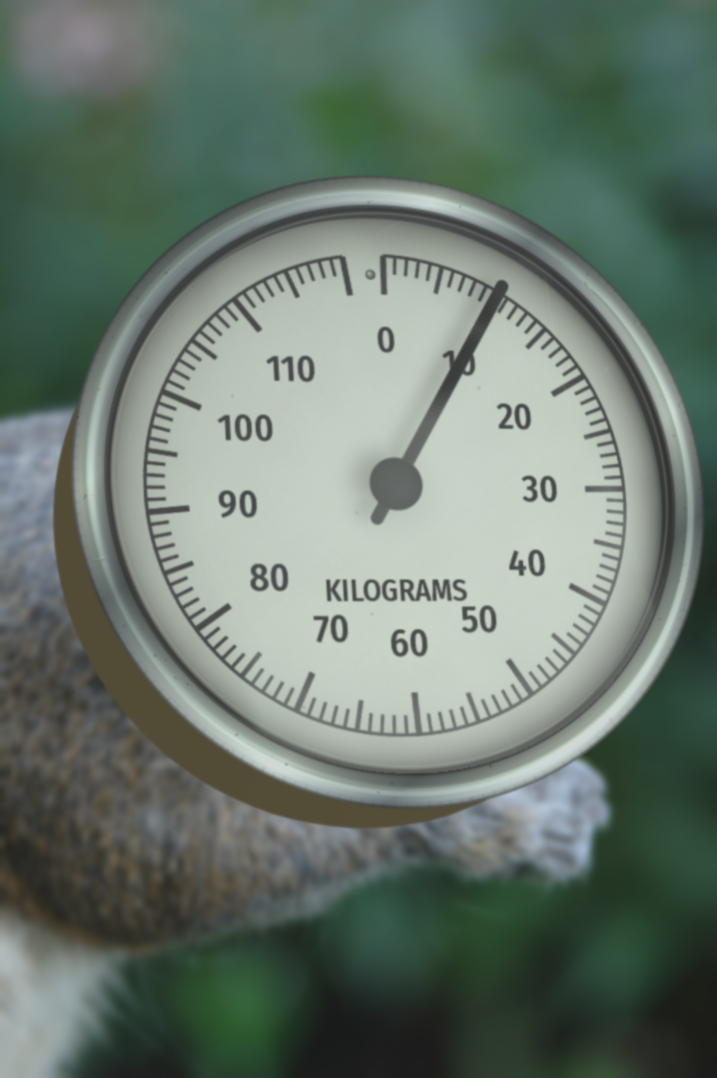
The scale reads kg 10
